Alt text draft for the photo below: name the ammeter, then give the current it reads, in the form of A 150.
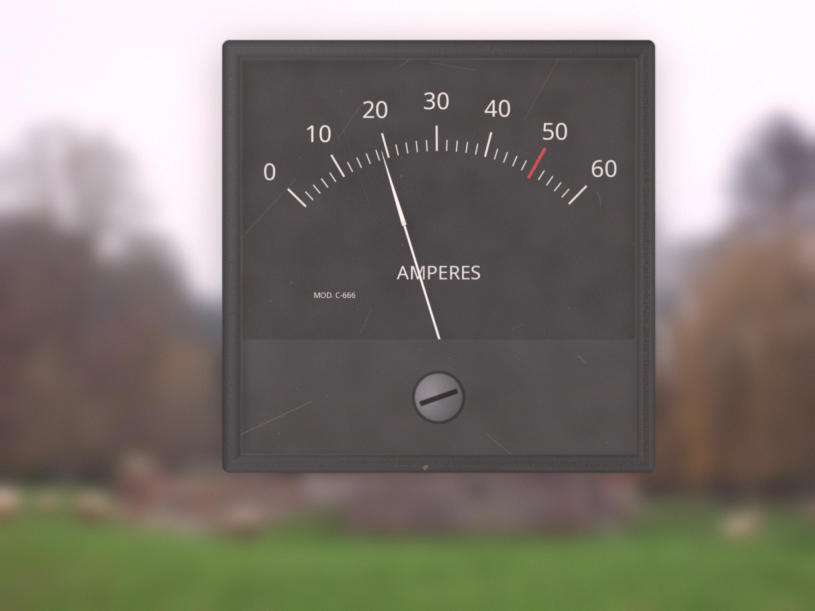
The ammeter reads A 19
